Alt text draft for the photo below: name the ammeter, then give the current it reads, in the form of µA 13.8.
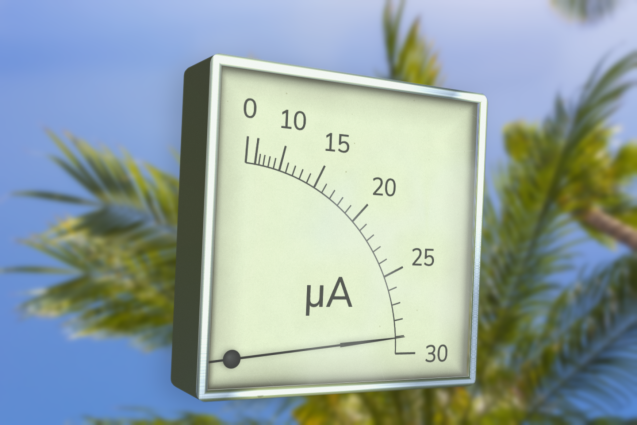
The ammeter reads µA 29
